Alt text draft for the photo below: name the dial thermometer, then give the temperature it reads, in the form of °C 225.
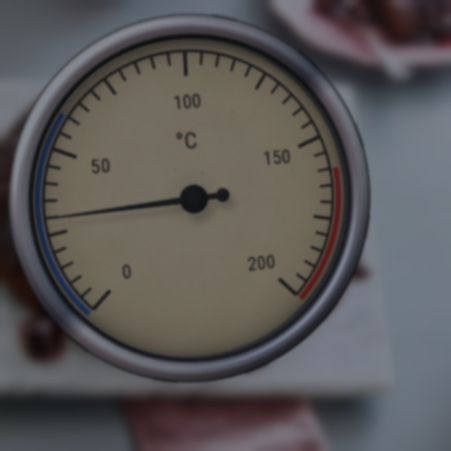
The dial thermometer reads °C 30
